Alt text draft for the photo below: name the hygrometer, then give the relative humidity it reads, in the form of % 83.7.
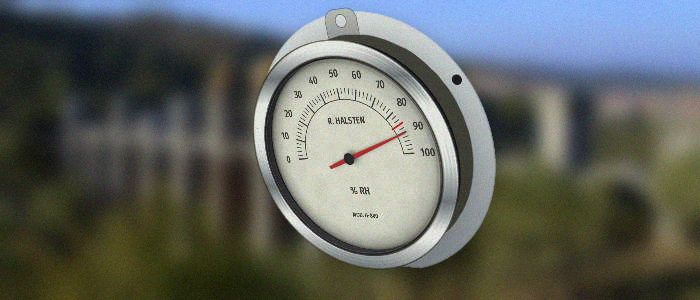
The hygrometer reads % 90
